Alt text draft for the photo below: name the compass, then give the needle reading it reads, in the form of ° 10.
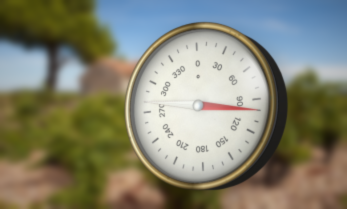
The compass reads ° 100
